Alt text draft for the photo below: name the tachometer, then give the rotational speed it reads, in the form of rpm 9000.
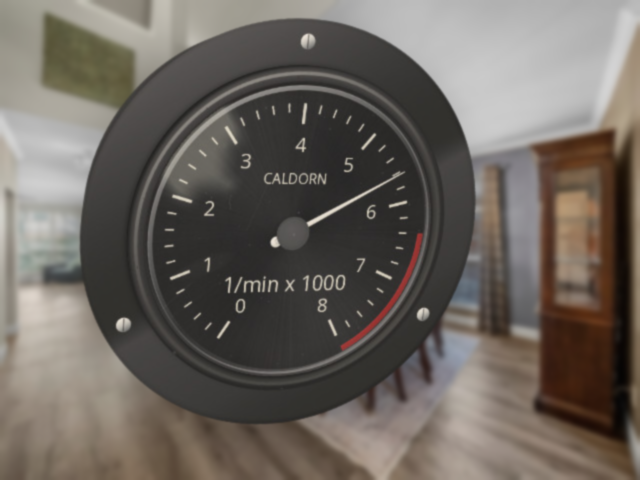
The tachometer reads rpm 5600
